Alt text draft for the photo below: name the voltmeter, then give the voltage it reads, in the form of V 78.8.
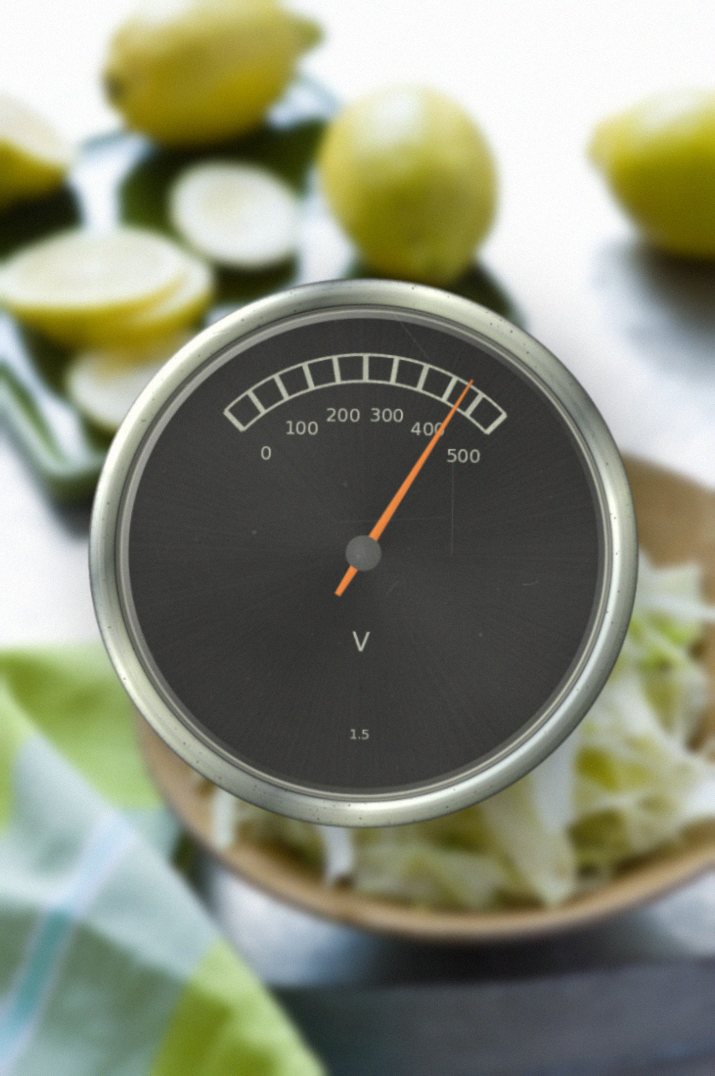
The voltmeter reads V 425
